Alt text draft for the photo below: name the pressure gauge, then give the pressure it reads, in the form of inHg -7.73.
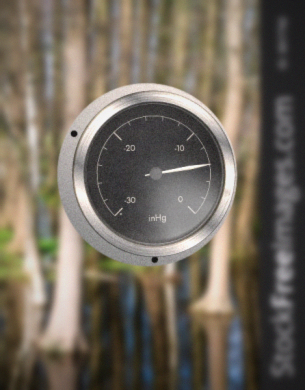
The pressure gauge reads inHg -6
